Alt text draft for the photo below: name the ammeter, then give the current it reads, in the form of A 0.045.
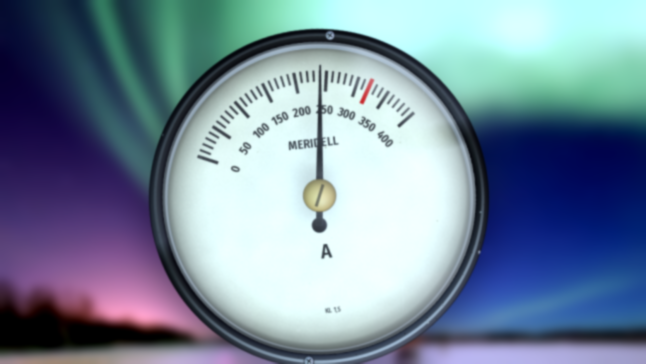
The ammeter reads A 240
